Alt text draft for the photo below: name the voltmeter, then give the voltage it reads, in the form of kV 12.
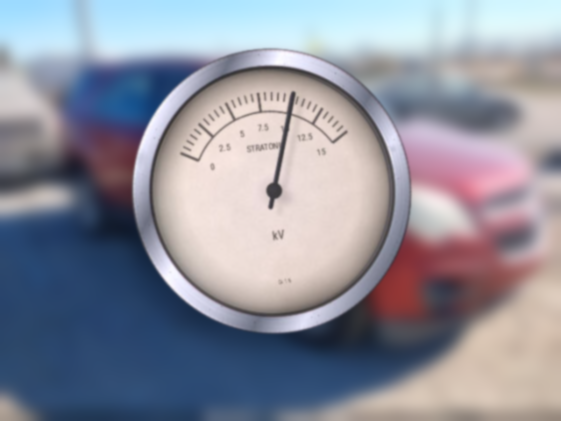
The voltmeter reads kV 10
